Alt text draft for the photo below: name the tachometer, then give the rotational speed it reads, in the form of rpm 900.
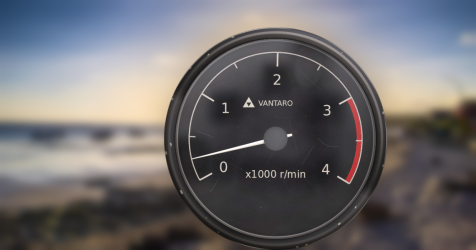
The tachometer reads rpm 250
